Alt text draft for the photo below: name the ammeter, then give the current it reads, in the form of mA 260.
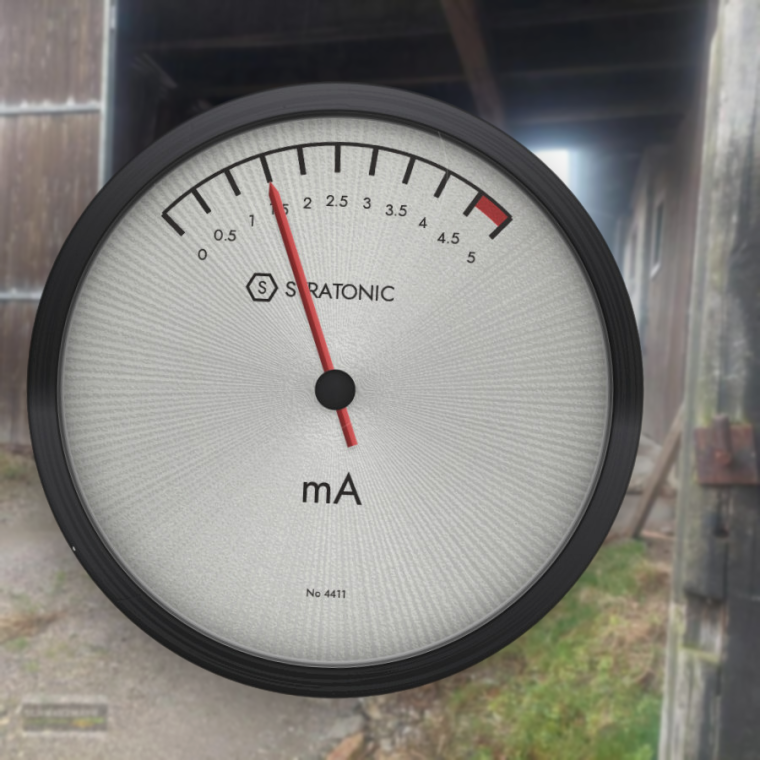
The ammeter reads mA 1.5
